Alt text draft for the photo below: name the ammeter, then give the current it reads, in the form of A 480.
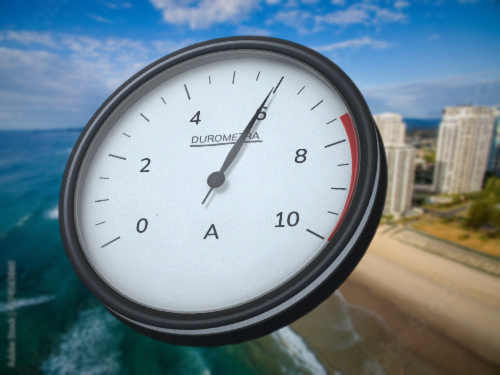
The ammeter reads A 6
